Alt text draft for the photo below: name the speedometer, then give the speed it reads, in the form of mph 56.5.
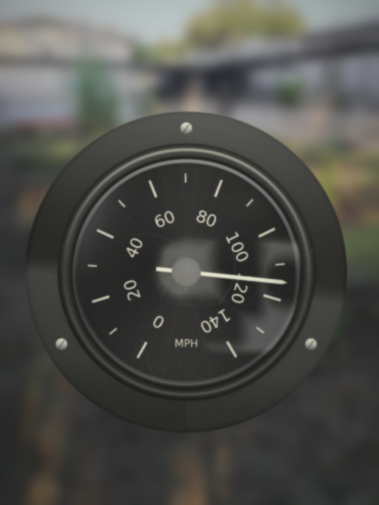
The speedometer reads mph 115
